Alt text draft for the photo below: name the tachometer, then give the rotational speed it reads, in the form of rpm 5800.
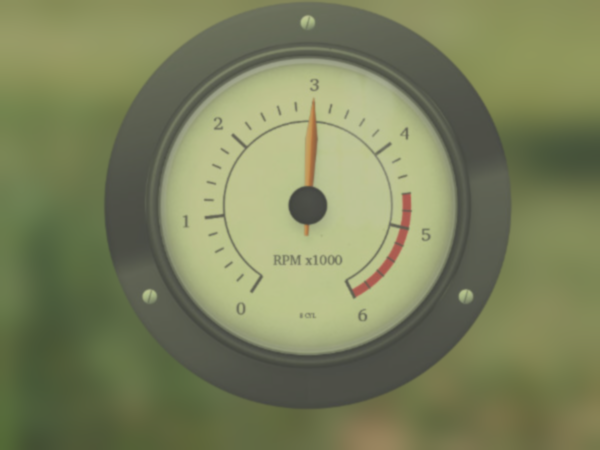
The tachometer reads rpm 3000
